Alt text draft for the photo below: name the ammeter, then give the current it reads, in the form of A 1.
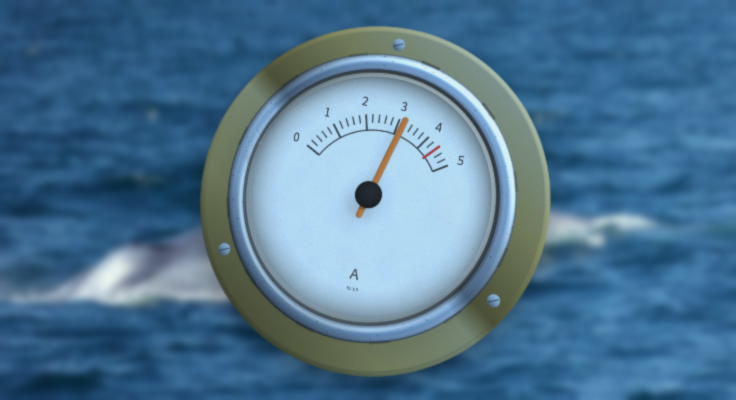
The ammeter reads A 3.2
